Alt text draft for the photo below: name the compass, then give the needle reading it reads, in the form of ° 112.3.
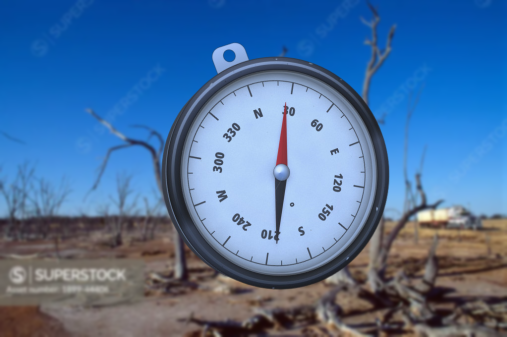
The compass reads ° 25
